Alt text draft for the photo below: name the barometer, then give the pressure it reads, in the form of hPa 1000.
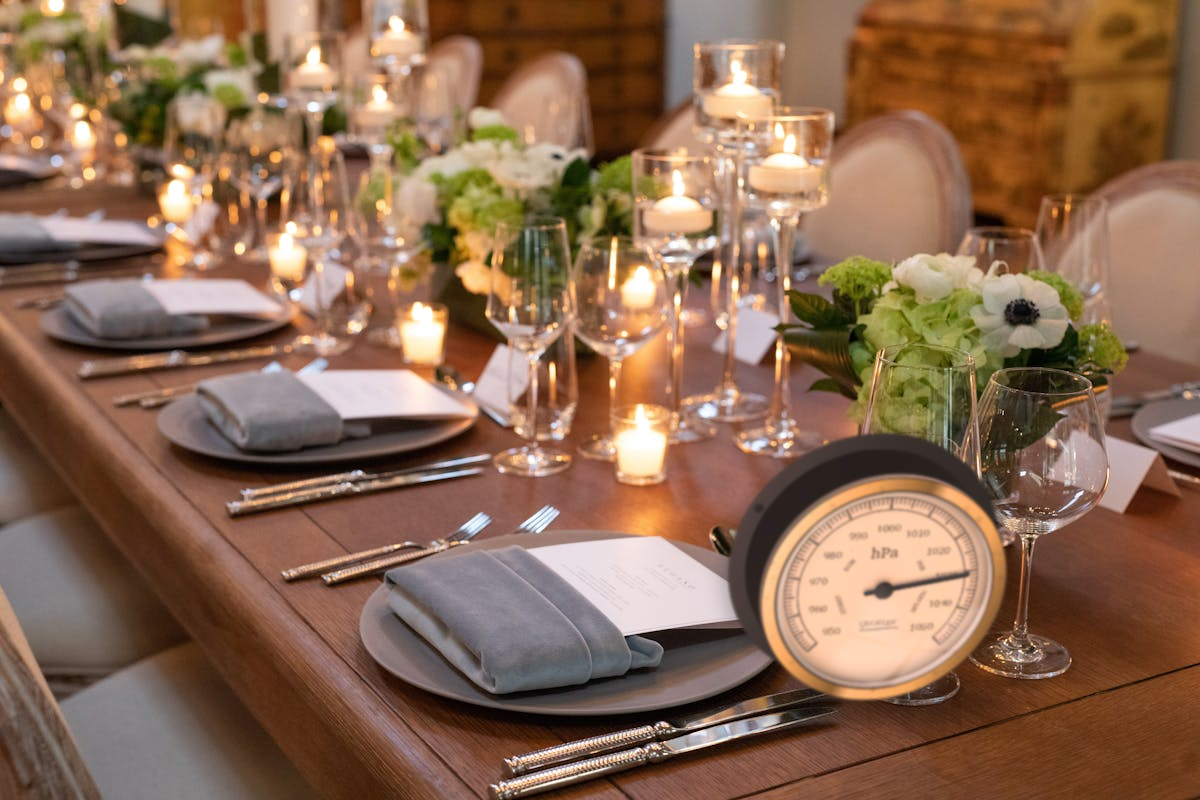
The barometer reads hPa 1030
